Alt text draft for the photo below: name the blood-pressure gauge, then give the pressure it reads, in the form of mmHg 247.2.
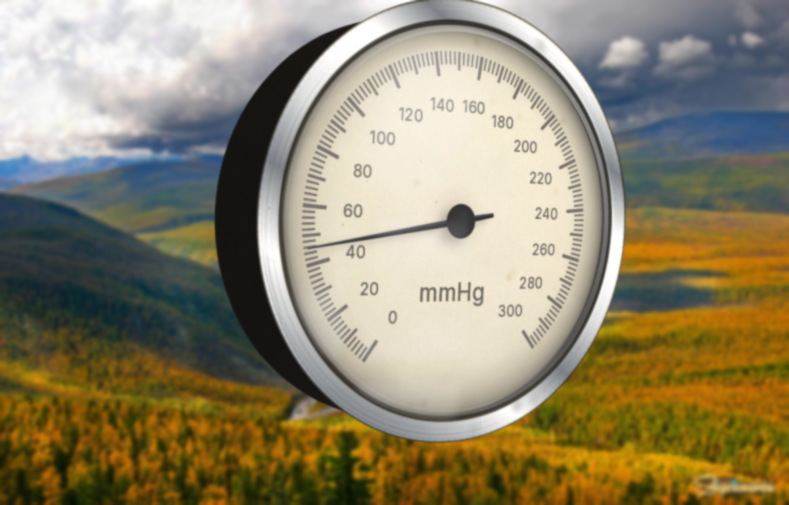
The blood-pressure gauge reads mmHg 46
